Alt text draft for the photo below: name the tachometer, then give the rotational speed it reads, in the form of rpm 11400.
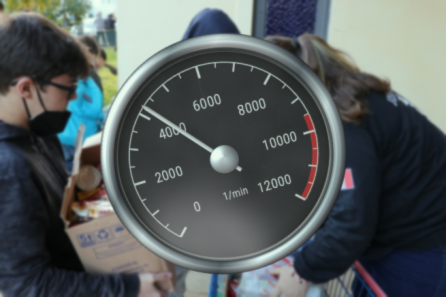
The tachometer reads rpm 4250
